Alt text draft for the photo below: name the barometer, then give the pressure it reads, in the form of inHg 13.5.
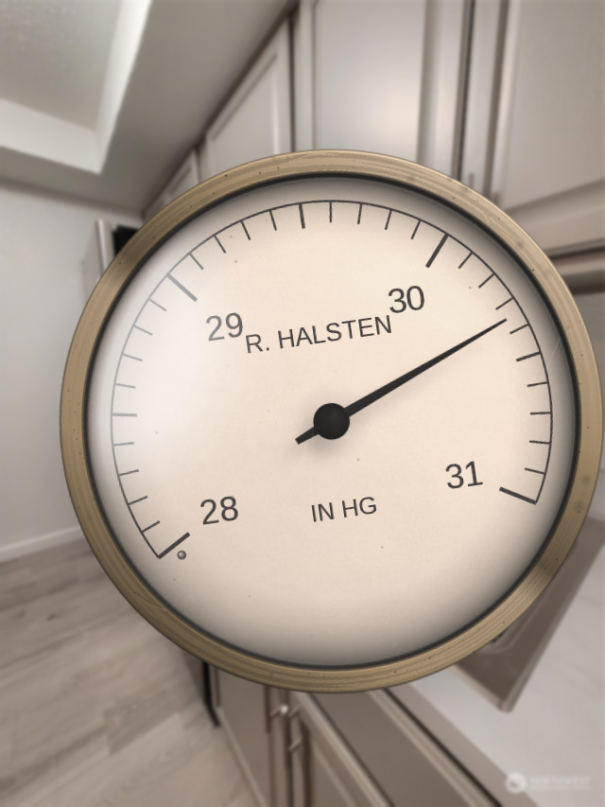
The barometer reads inHg 30.35
